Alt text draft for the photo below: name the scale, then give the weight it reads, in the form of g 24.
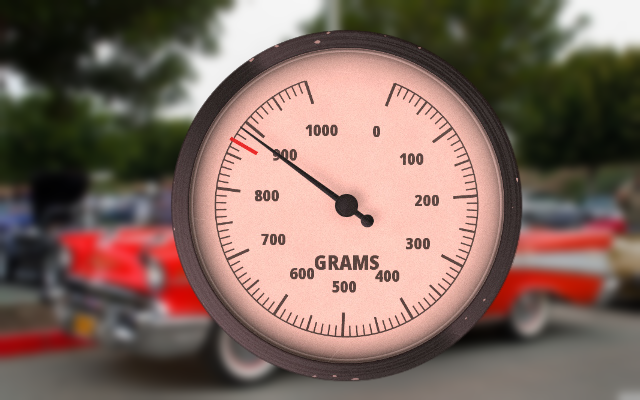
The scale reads g 890
